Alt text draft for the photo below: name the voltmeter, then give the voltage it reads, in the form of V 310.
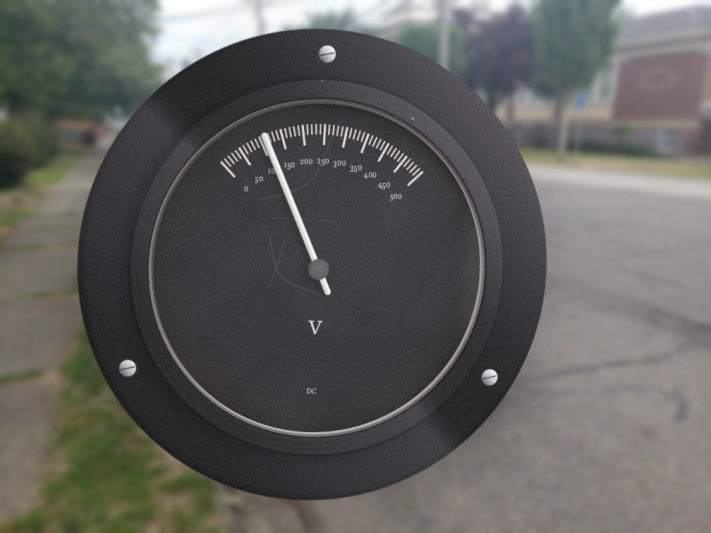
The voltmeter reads V 110
